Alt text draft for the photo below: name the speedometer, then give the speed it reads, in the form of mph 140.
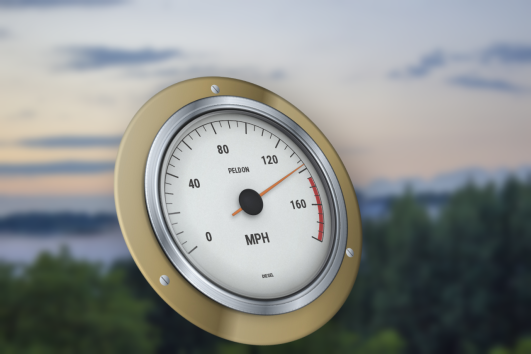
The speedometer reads mph 137.5
